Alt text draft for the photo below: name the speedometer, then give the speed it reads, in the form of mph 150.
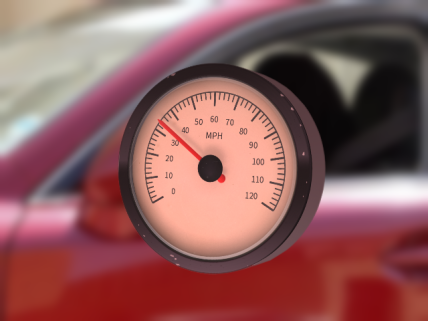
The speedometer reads mph 34
